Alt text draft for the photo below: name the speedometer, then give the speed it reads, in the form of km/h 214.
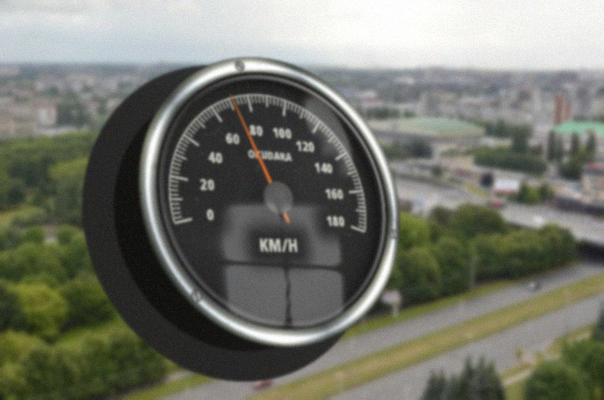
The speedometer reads km/h 70
